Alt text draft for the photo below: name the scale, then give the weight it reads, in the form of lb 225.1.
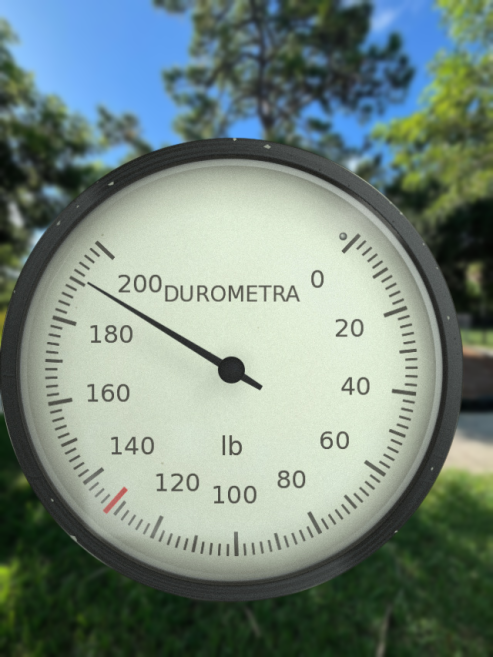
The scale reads lb 191
